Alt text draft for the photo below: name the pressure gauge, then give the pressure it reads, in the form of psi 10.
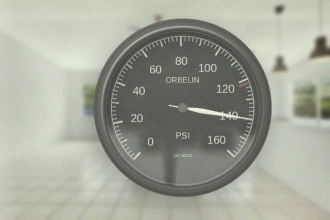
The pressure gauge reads psi 140
